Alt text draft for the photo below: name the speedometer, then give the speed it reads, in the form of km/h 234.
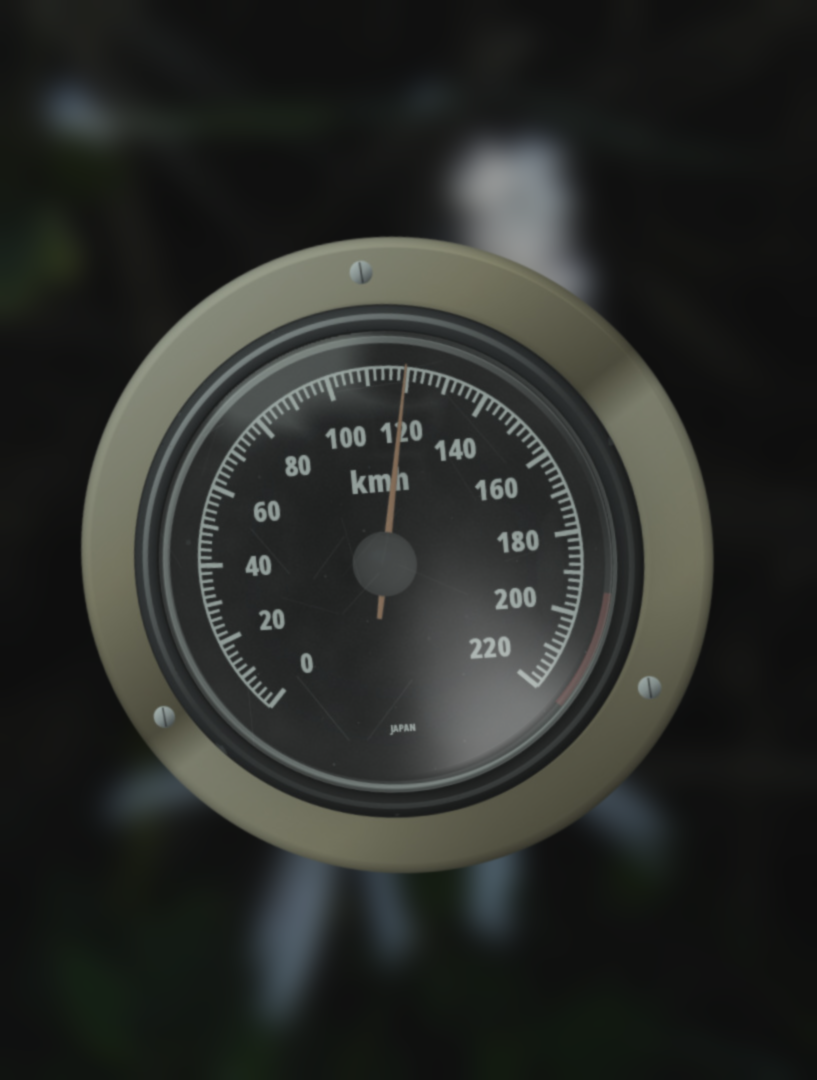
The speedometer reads km/h 120
